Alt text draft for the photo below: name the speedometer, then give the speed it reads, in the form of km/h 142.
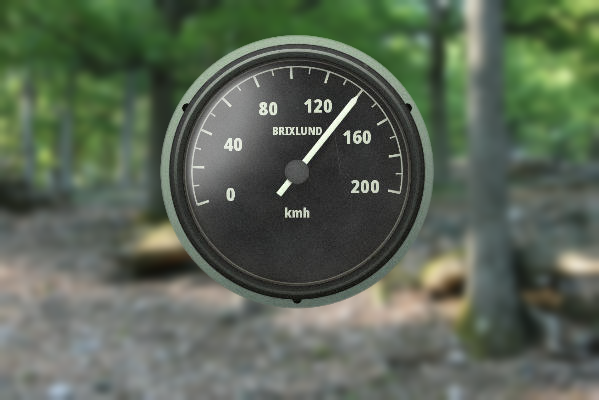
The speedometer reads km/h 140
